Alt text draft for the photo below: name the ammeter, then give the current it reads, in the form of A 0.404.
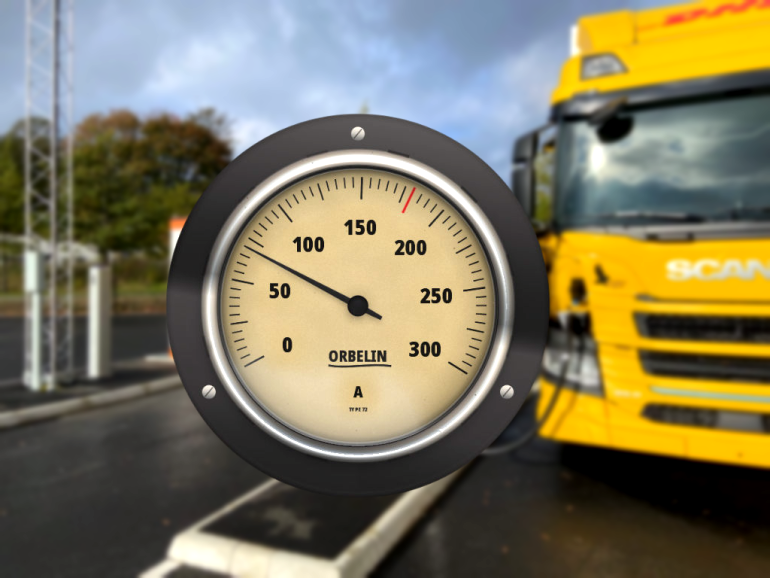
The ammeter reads A 70
